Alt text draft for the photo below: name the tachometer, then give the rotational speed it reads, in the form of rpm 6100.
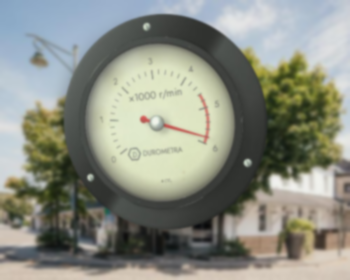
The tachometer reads rpm 5800
